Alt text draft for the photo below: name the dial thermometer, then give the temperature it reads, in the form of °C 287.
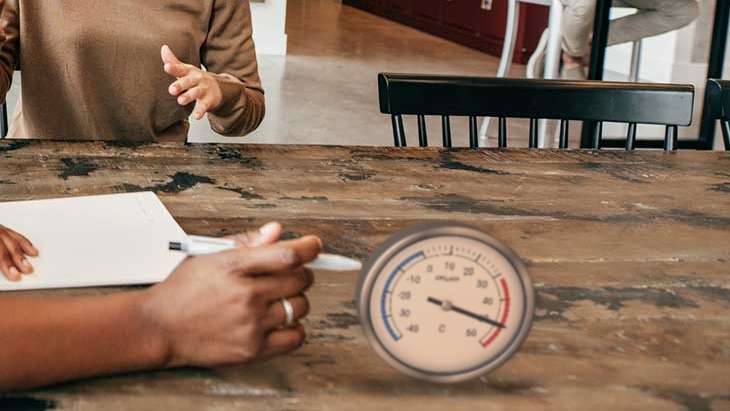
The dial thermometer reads °C 50
